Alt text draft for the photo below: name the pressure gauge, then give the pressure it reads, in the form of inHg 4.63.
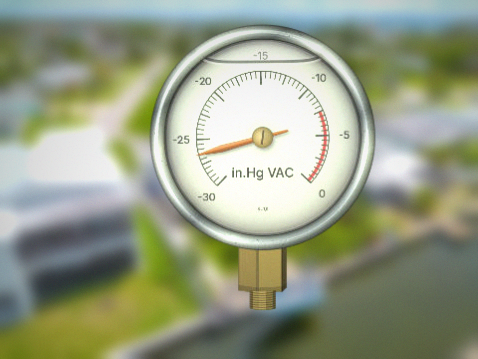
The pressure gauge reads inHg -26.5
